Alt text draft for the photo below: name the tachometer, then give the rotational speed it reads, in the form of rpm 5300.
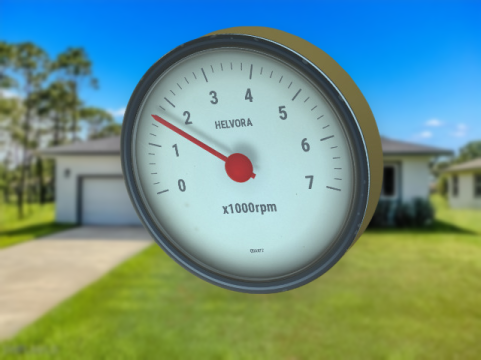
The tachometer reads rpm 1600
